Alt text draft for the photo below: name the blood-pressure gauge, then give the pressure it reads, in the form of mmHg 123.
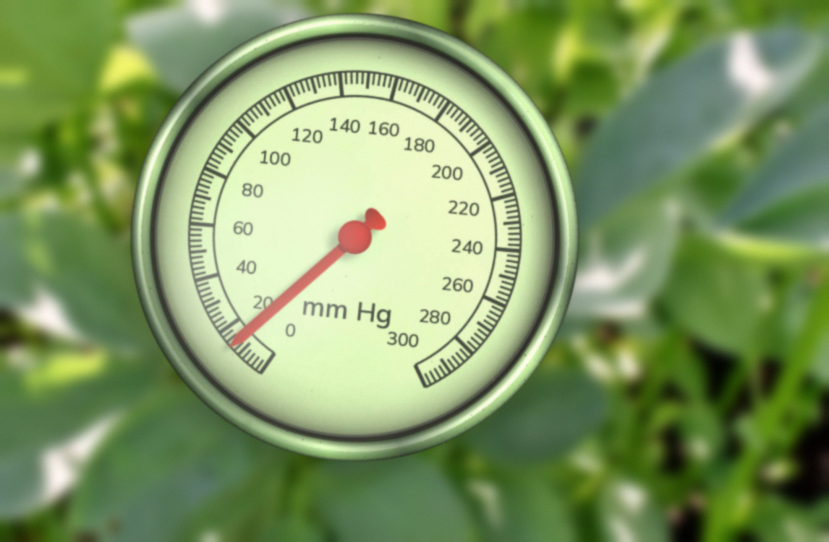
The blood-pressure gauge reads mmHg 14
